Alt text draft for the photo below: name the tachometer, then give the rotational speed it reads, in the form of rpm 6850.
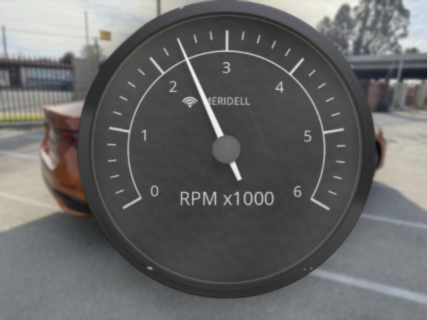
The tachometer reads rpm 2400
